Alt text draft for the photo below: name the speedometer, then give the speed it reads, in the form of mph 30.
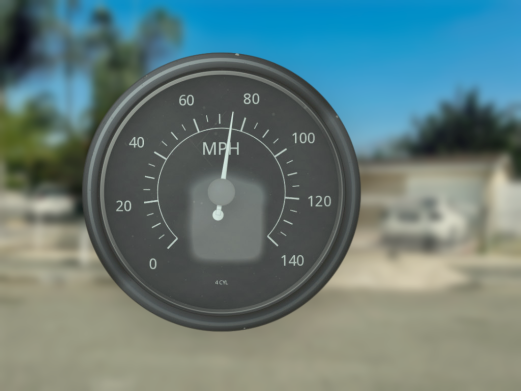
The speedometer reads mph 75
